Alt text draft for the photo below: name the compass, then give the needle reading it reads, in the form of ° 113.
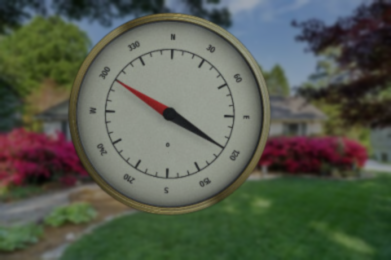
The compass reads ° 300
